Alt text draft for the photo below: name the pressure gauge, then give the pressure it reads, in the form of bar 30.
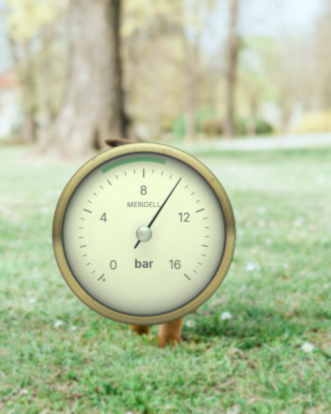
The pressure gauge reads bar 10
